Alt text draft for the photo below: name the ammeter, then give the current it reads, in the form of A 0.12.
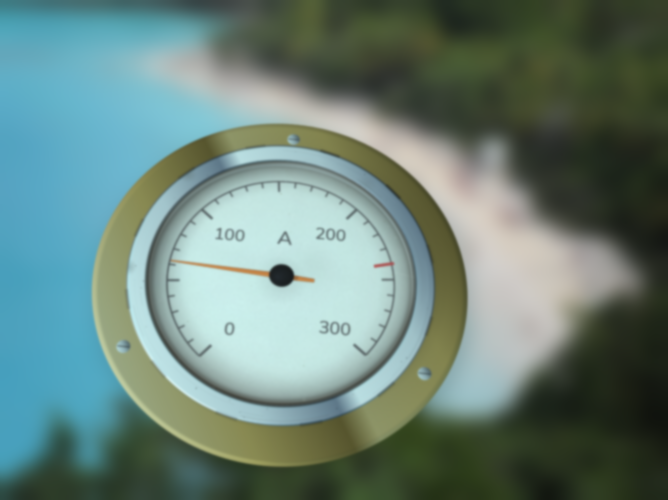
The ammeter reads A 60
